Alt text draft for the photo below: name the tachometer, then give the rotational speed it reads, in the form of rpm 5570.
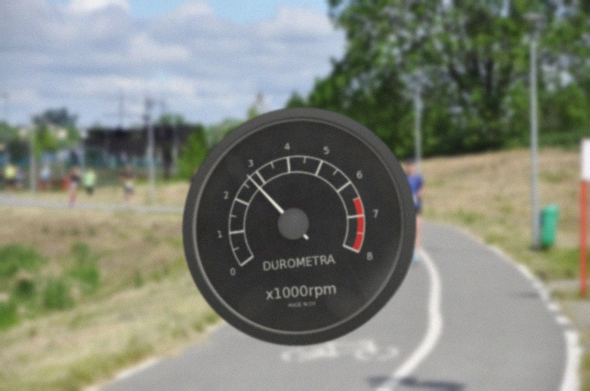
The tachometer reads rpm 2750
